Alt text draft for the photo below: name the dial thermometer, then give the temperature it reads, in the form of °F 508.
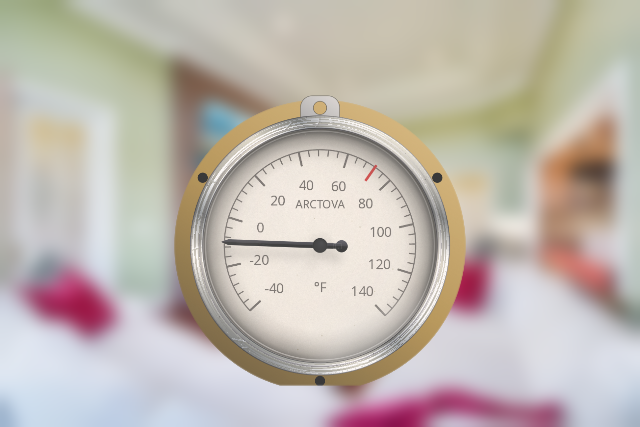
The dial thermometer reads °F -10
